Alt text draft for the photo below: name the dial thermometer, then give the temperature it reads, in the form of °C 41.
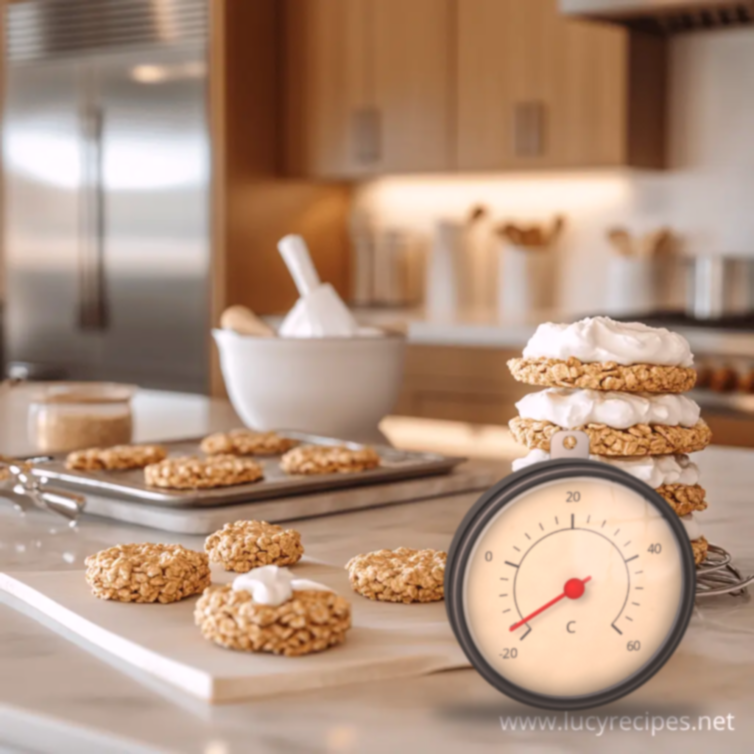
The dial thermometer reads °C -16
